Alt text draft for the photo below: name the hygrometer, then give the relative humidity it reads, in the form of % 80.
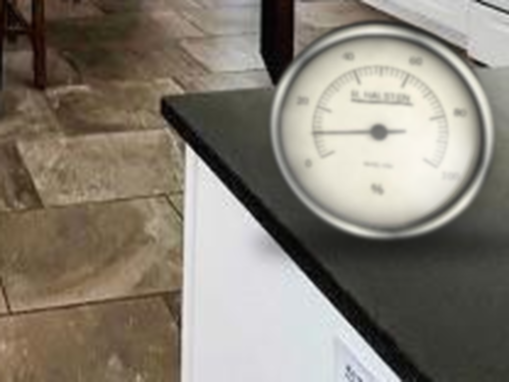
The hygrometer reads % 10
